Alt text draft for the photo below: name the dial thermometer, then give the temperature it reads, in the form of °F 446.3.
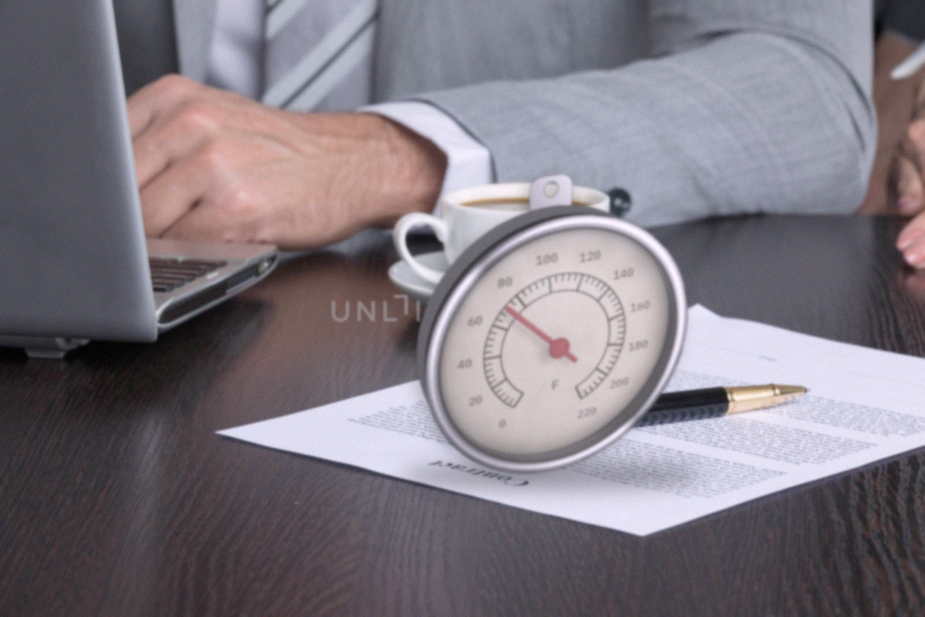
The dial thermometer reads °F 72
